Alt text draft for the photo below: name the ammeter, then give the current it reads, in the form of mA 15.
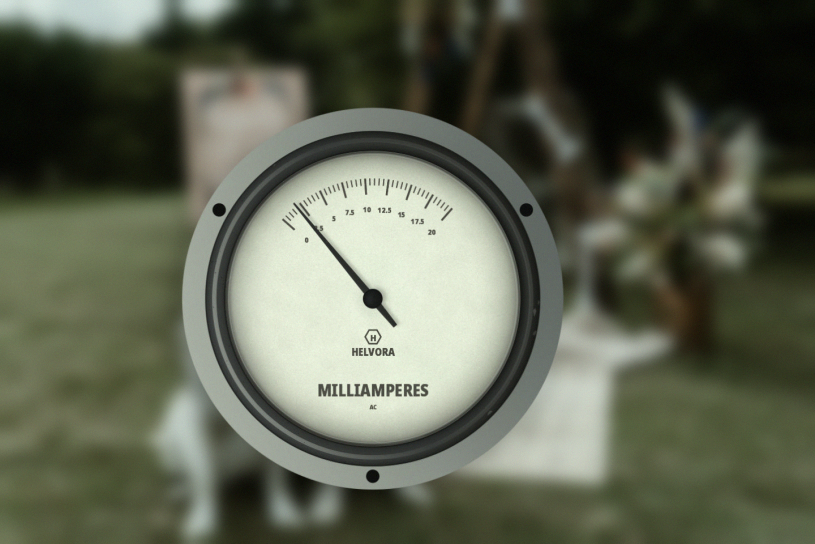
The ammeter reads mA 2
